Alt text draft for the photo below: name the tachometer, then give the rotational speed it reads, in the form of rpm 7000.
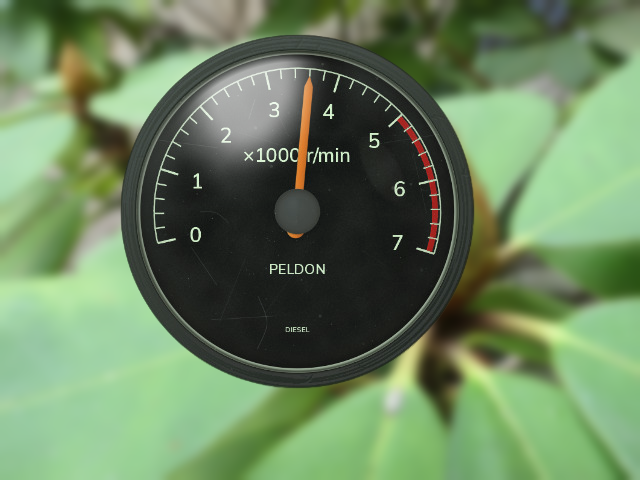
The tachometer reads rpm 3600
